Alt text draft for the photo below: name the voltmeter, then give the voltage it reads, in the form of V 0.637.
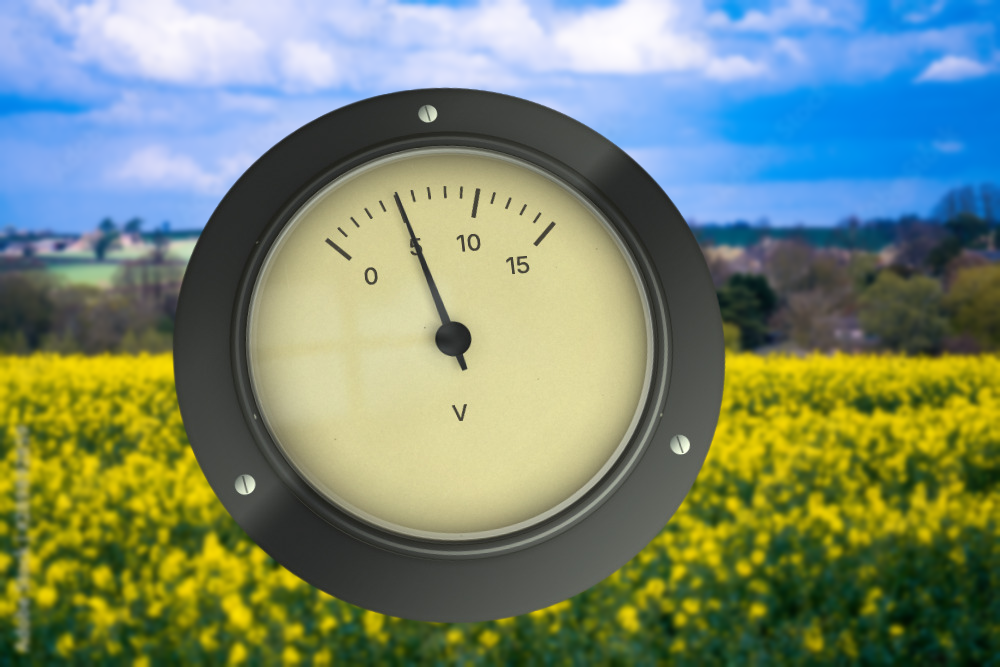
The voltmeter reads V 5
